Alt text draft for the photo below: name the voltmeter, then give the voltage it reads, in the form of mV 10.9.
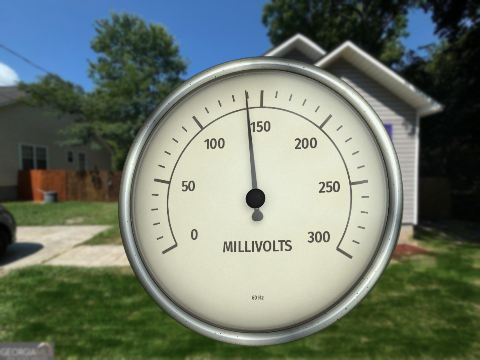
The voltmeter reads mV 140
